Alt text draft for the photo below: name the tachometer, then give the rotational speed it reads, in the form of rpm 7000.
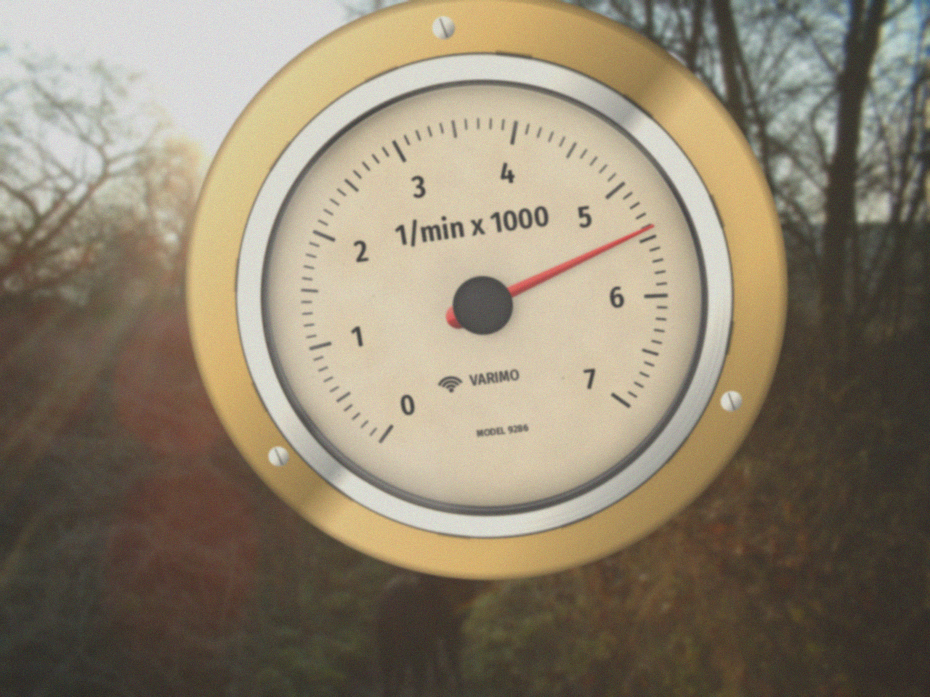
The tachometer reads rpm 5400
